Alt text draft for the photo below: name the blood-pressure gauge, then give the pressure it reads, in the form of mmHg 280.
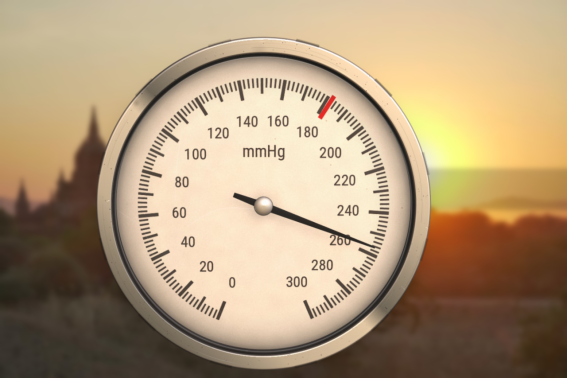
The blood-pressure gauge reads mmHg 256
